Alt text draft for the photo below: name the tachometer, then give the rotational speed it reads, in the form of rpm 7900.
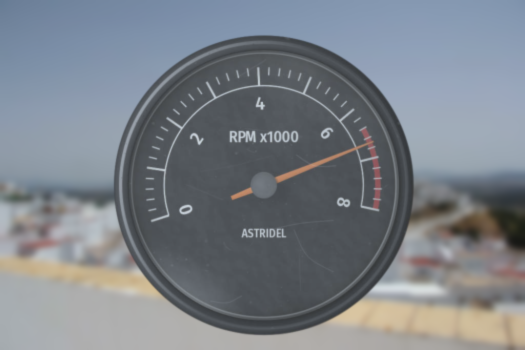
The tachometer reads rpm 6700
